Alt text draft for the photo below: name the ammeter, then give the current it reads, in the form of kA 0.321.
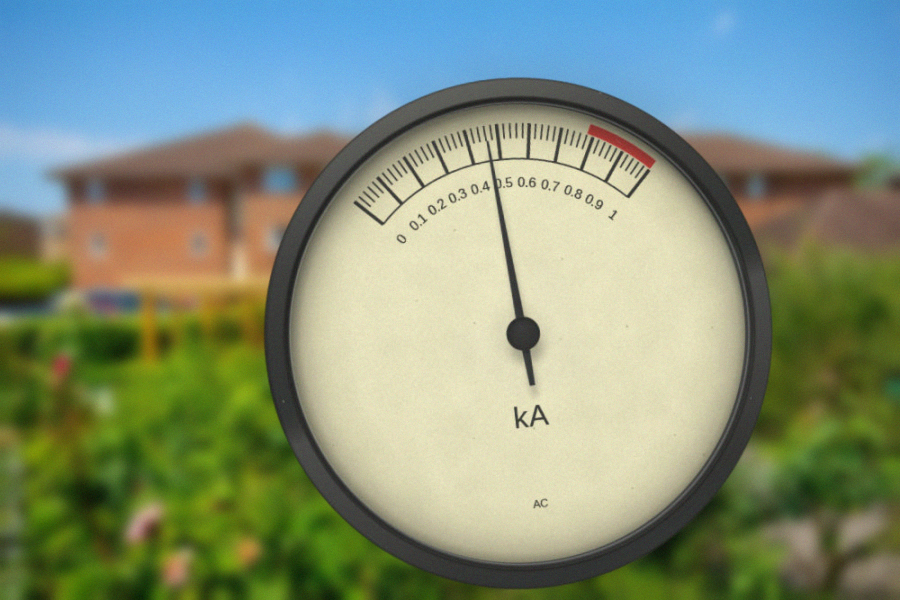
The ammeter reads kA 0.46
